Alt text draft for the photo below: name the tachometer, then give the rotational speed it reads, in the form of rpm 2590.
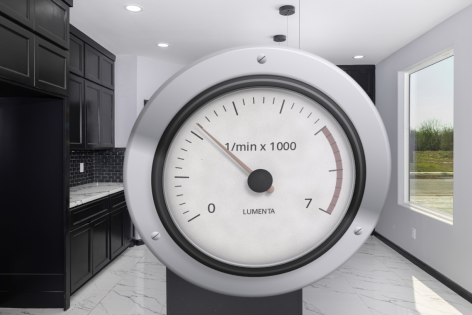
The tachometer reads rpm 2200
